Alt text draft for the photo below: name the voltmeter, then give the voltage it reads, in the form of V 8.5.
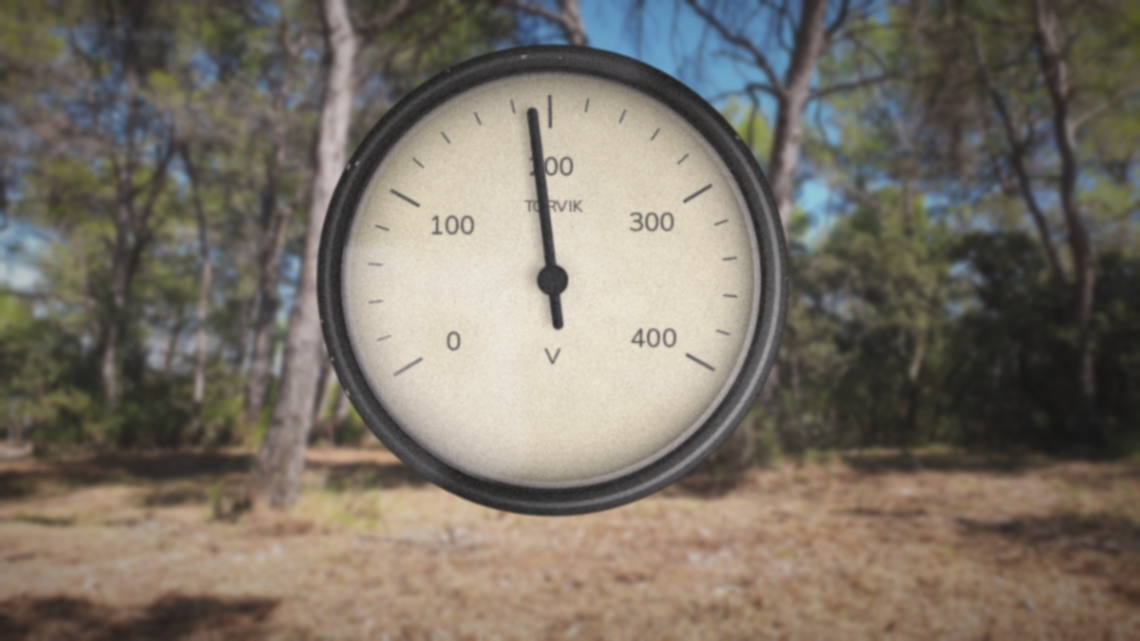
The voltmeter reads V 190
